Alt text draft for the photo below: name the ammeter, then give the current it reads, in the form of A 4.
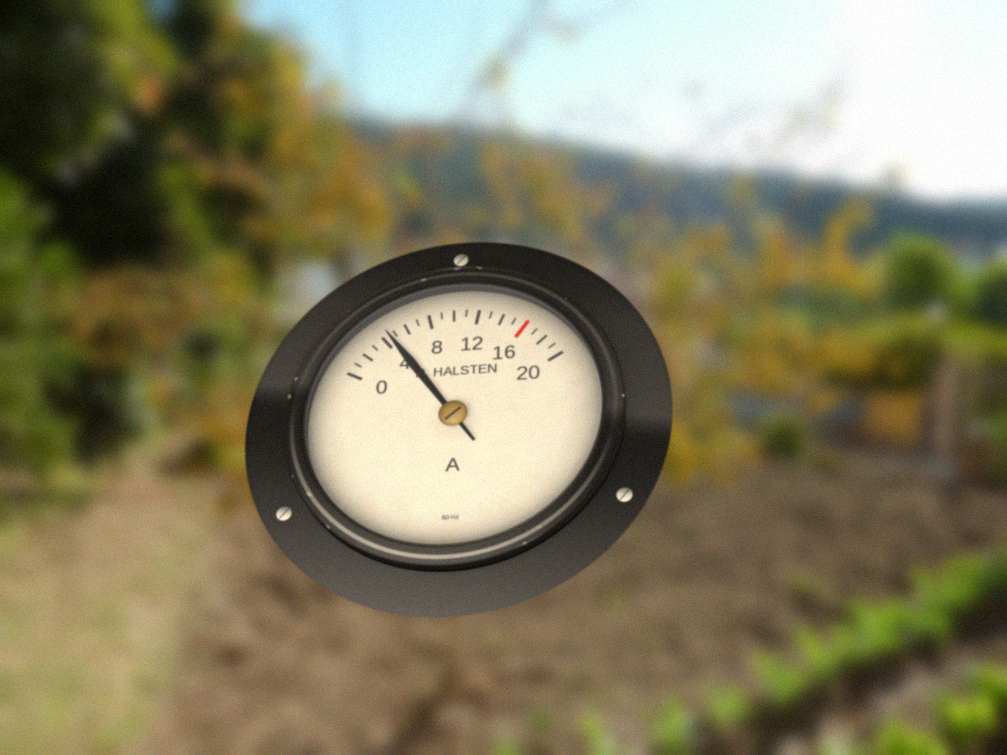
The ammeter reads A 4.5
